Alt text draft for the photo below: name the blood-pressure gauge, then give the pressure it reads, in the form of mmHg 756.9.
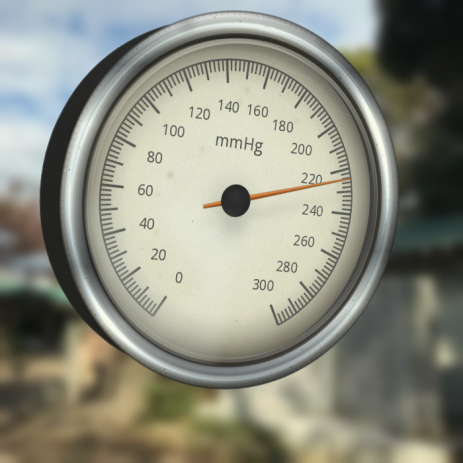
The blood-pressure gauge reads mmHg 224
